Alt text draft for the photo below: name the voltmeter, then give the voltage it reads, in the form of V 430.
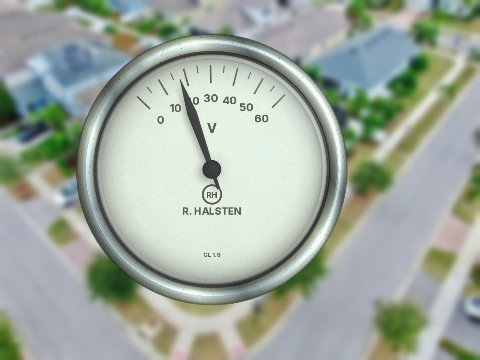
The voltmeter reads V 17.5
